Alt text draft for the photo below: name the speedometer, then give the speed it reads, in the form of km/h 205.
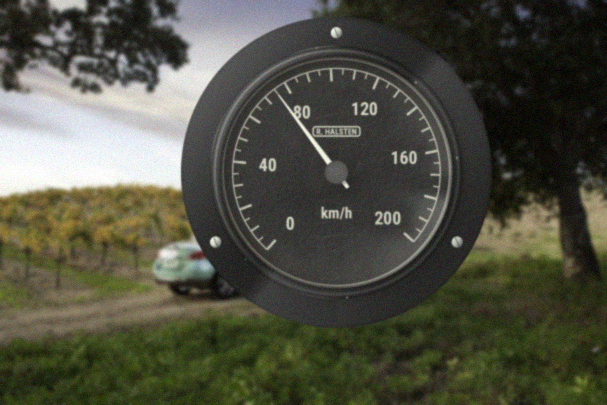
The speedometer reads km/h 75
